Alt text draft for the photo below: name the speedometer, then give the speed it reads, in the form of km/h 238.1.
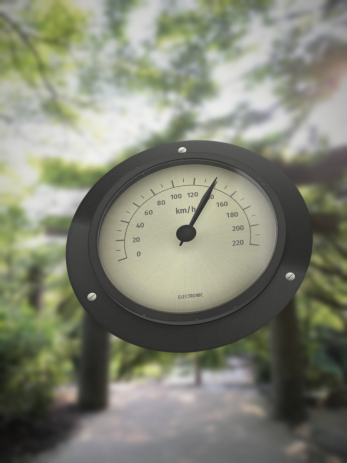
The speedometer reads km/h 140
